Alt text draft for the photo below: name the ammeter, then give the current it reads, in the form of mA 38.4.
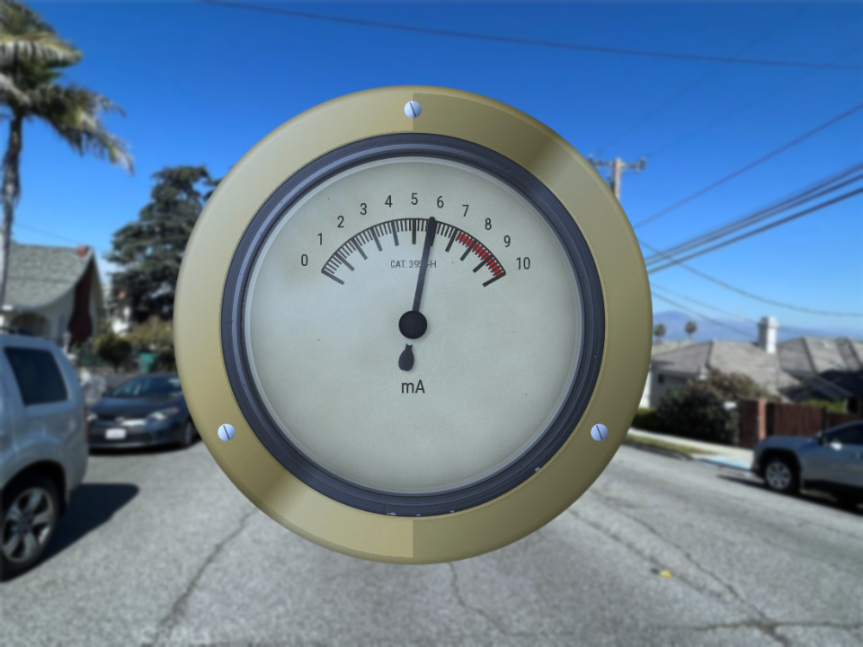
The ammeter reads mA 5.8
